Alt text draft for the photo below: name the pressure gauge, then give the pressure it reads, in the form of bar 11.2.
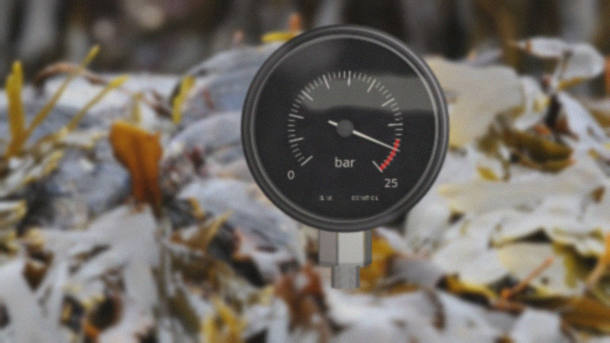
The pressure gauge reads bar 22.5
